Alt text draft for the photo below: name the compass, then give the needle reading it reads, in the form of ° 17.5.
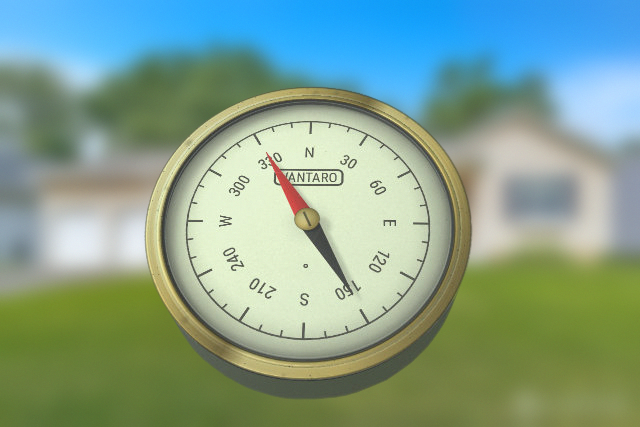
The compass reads ° 330
